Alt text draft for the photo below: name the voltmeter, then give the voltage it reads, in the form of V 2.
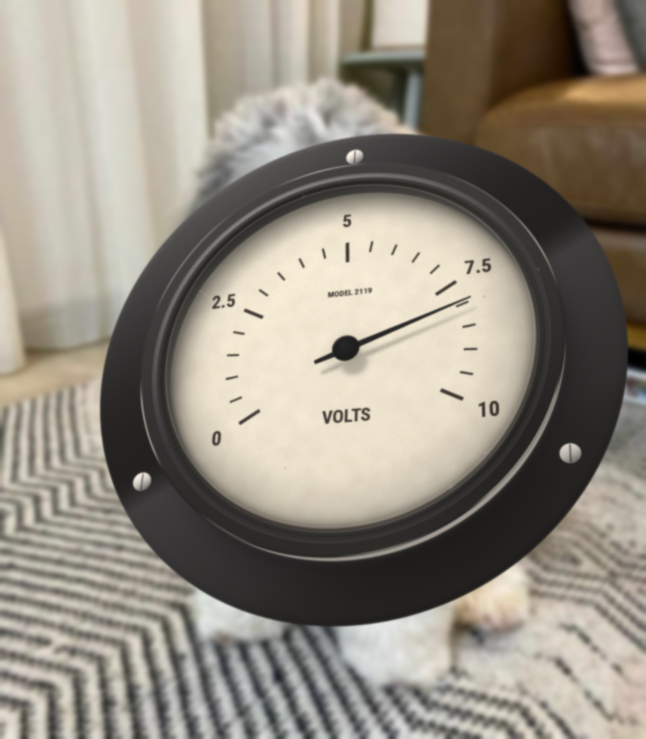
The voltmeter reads V 8
